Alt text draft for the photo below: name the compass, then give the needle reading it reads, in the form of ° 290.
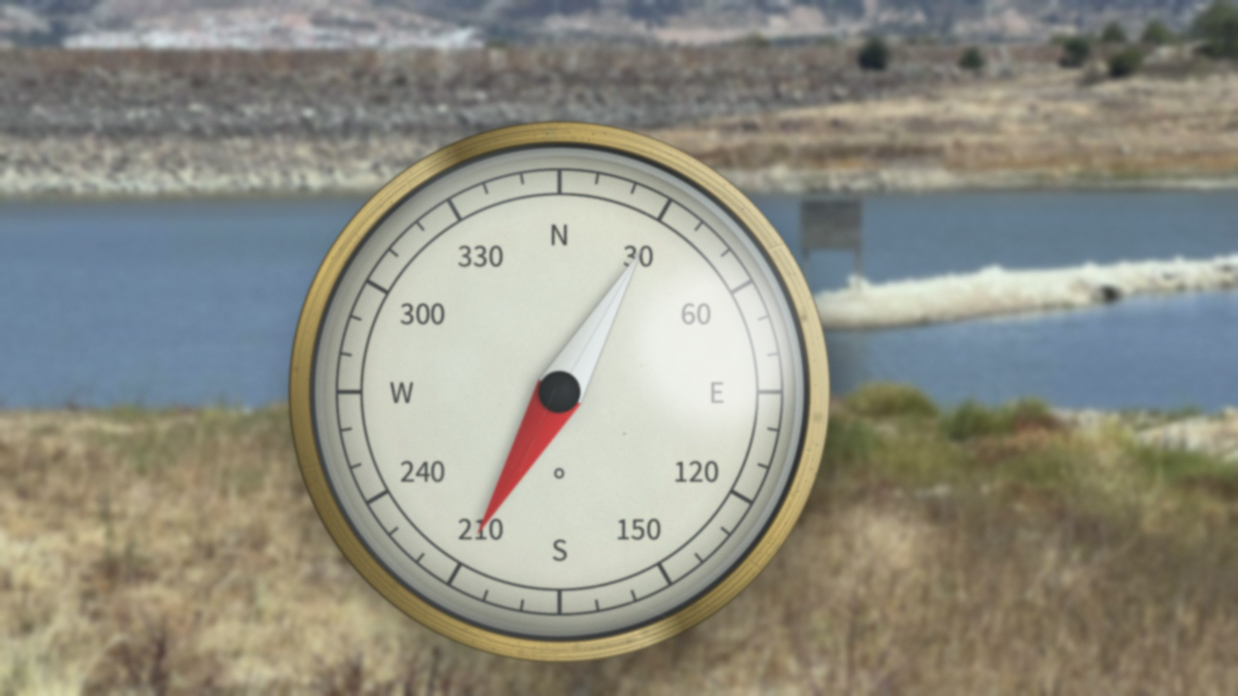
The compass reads ° 210
